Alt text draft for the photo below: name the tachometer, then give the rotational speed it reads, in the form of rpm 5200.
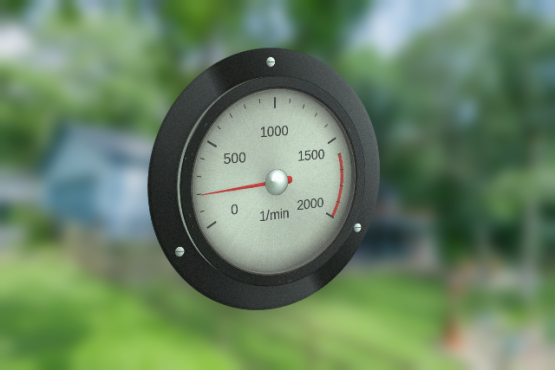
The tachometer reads rpm 200
